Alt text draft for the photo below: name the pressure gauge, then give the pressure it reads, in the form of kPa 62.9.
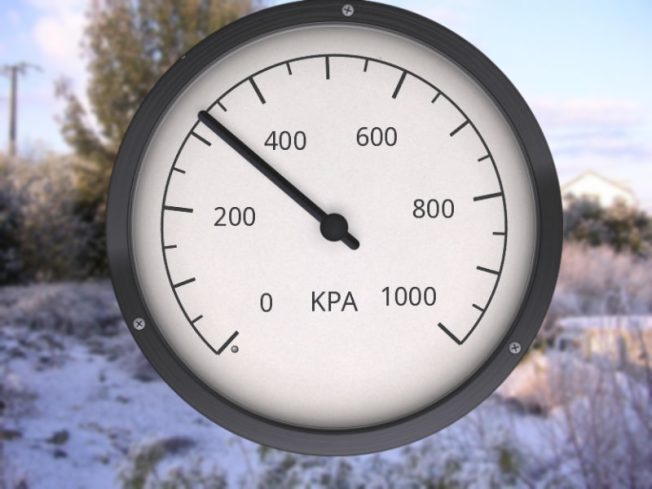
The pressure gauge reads kPa 325
